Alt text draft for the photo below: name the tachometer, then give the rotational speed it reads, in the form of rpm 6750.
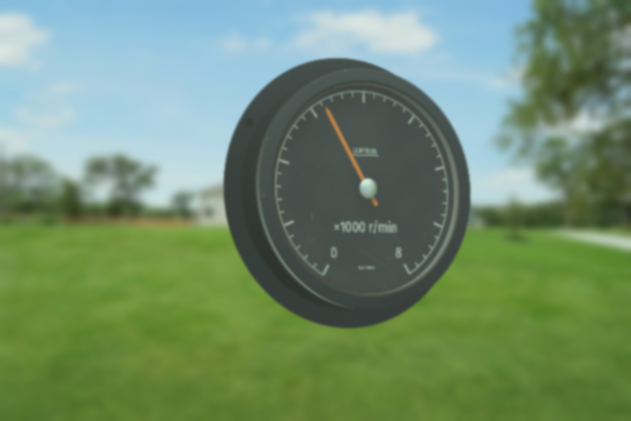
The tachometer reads rpm 3200
